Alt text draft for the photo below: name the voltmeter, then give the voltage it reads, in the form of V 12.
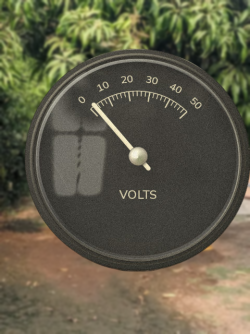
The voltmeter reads V 2
